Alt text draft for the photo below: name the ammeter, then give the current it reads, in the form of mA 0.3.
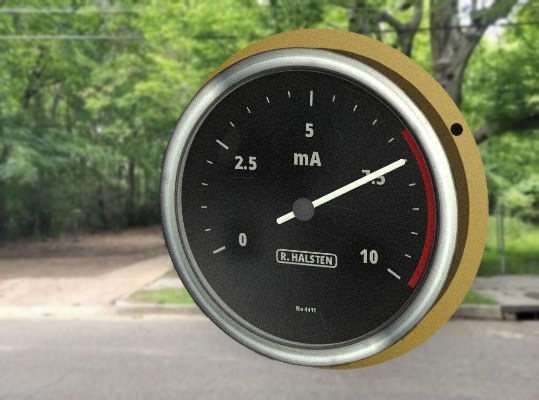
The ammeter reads mA 7.5
